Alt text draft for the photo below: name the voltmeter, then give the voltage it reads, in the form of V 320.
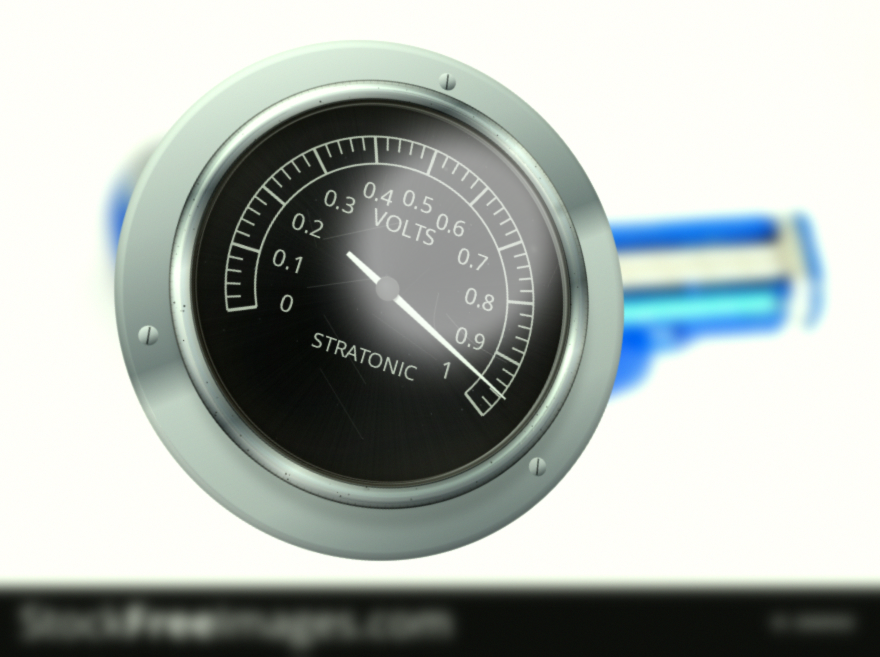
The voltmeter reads V 0.96
